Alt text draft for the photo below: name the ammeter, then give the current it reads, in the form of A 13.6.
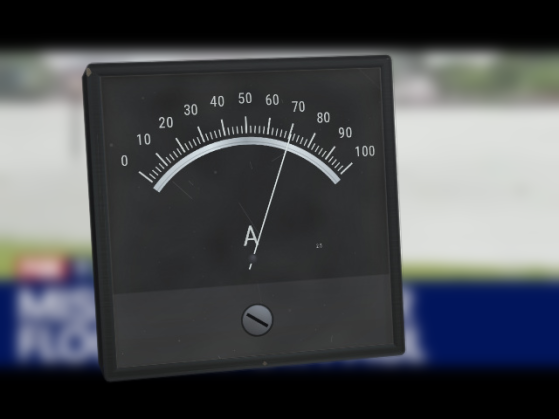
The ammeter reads A 70
